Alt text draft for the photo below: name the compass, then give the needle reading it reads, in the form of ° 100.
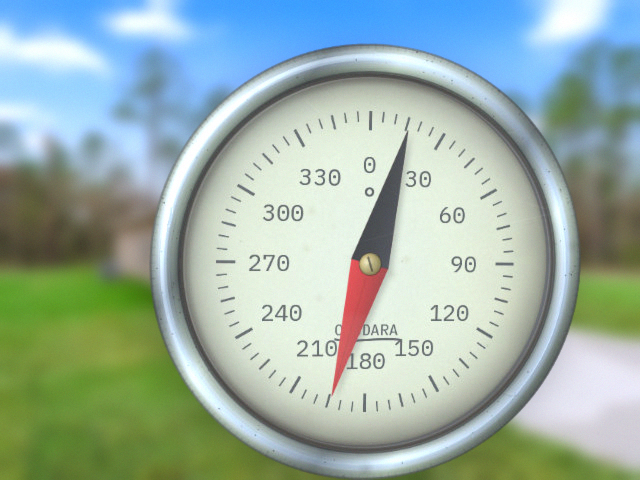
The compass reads ° 195
